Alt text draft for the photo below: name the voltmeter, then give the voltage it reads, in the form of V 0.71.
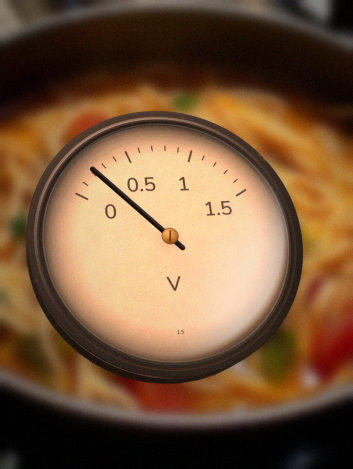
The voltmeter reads V 0.2
